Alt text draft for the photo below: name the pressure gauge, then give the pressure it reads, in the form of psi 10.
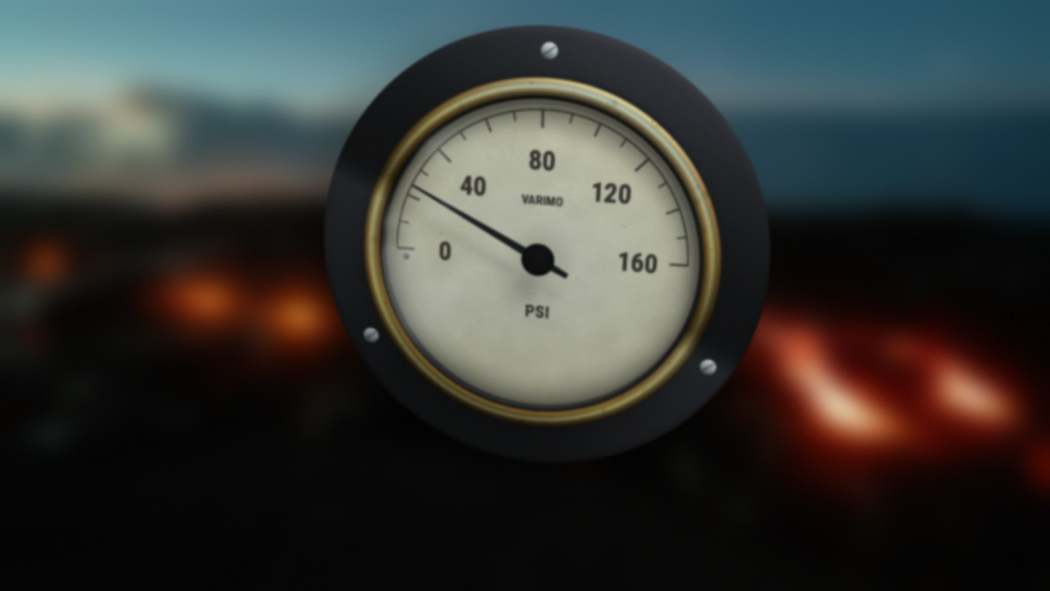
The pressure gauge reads psi 25
